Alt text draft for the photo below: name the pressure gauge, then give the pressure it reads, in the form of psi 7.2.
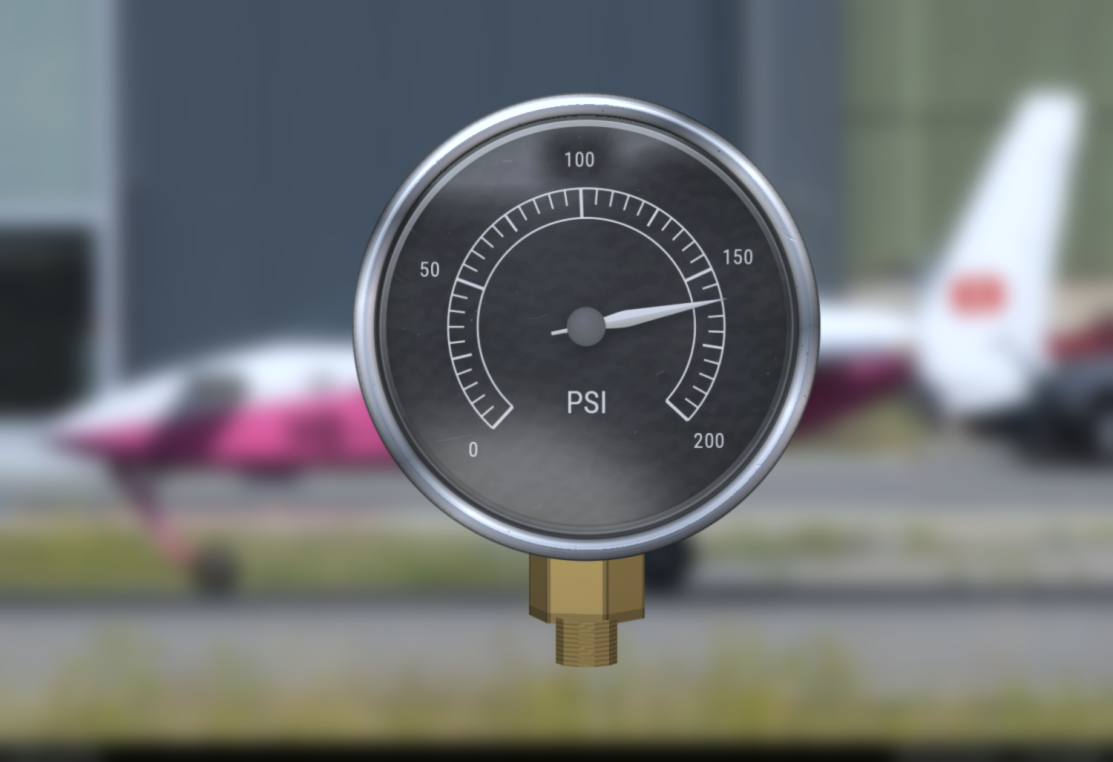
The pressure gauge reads psi 160
